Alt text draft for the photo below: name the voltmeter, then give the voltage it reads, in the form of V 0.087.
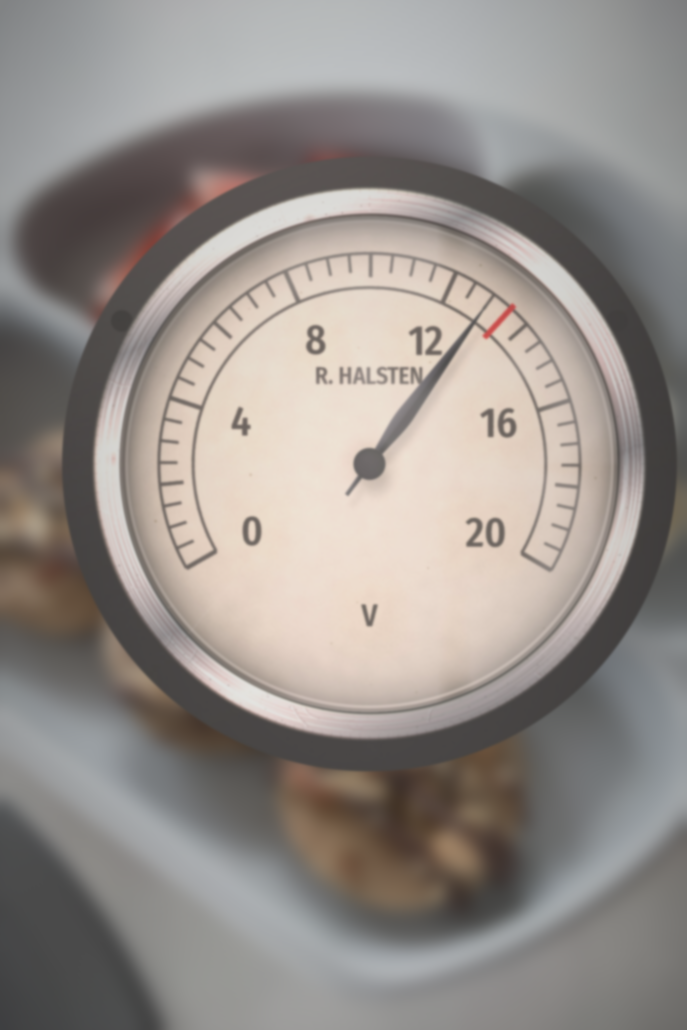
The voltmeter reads V 13
